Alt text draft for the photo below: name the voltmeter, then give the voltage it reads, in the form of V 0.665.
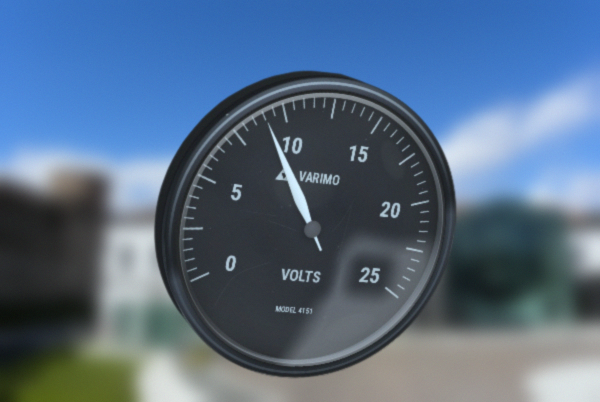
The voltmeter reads V 9
